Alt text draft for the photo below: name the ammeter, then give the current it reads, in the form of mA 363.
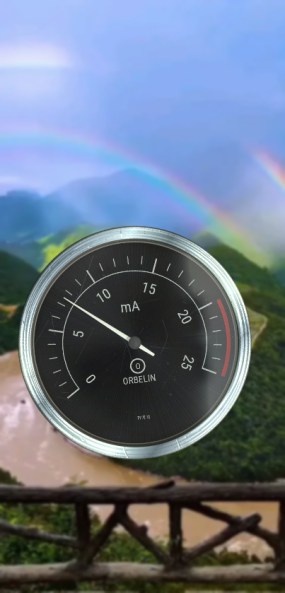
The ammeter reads mA 7.5
